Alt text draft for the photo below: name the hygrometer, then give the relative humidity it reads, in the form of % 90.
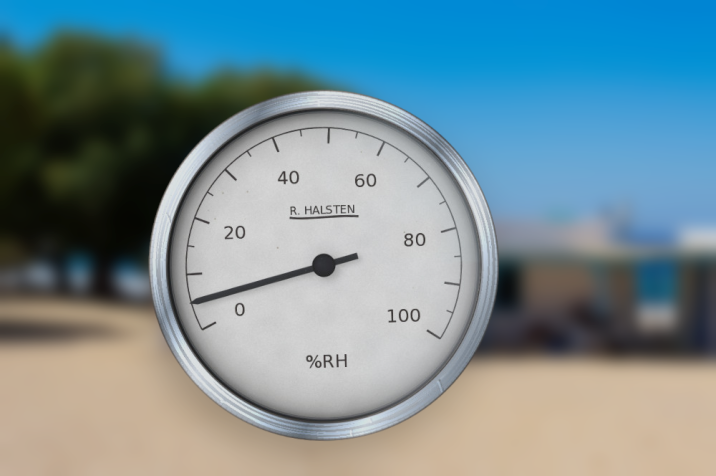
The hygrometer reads % 5
